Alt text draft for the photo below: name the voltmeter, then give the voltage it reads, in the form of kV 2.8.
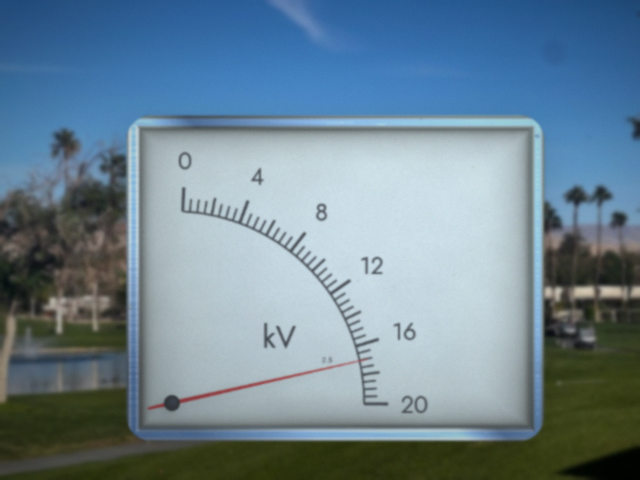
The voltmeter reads kV 17
